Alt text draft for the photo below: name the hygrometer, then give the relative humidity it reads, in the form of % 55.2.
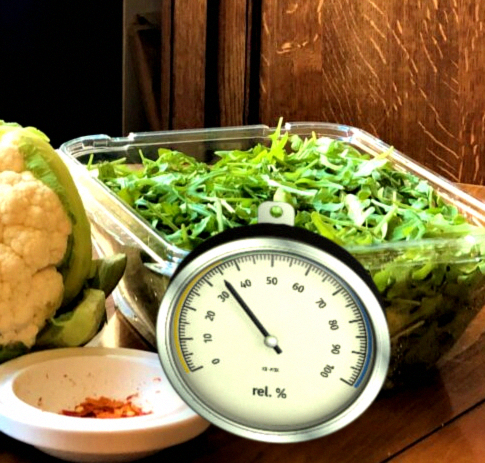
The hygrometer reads % 35
